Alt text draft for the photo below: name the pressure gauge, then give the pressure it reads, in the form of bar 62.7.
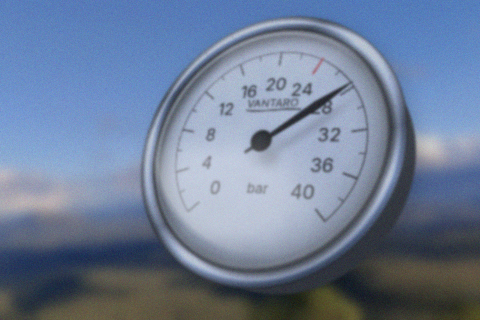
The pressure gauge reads bar 28
